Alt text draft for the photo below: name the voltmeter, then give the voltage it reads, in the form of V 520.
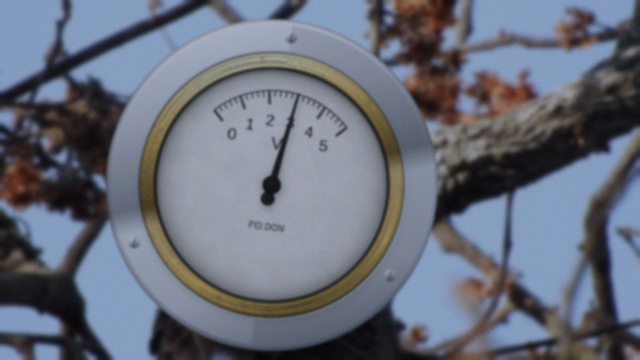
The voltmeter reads V 3
